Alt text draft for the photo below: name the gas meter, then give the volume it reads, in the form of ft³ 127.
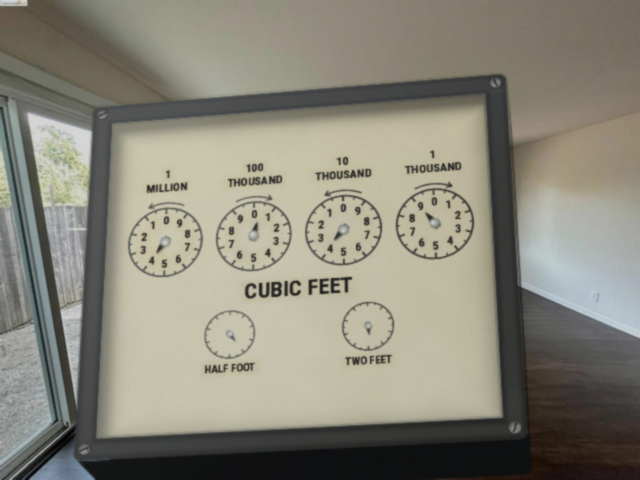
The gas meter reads ft³ 403900
